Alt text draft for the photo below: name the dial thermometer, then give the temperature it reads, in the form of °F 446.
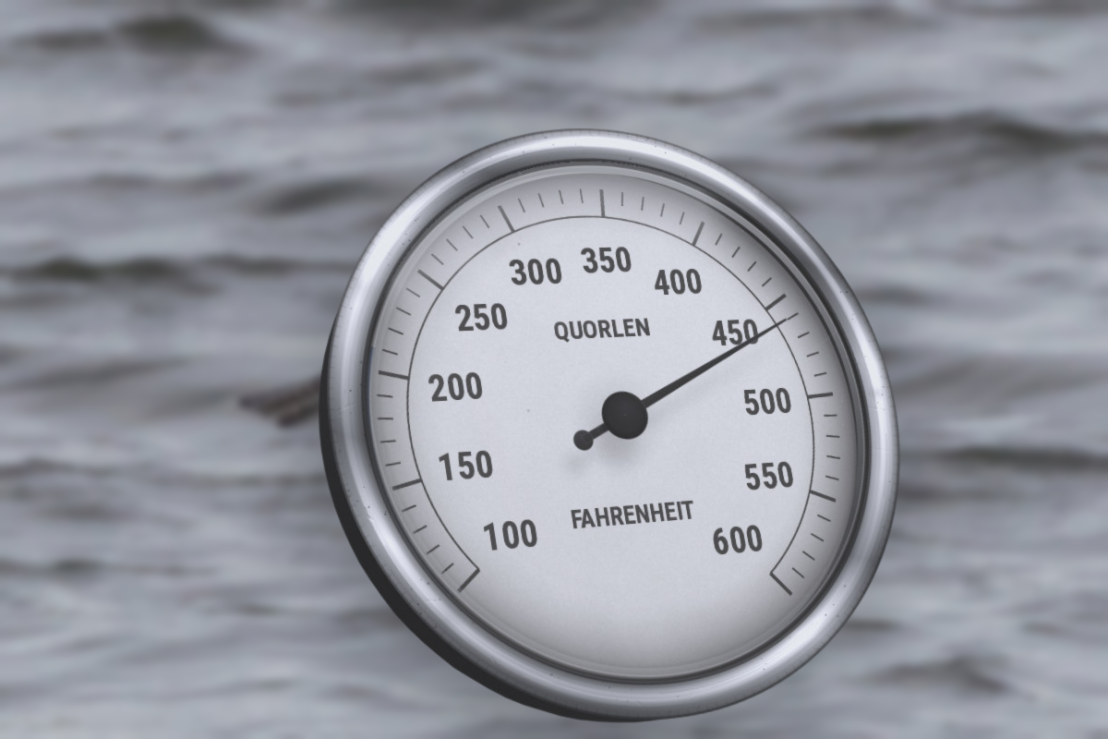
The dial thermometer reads °F 460
